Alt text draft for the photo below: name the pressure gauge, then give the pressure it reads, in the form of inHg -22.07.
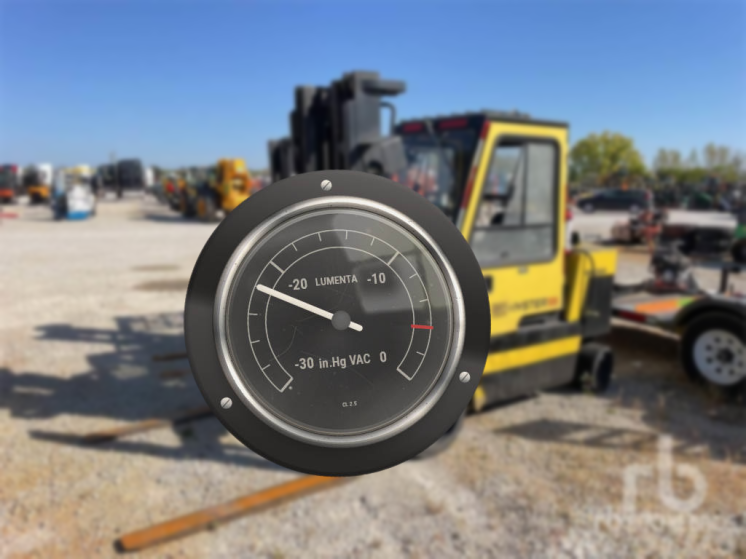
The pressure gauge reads inHg -22
